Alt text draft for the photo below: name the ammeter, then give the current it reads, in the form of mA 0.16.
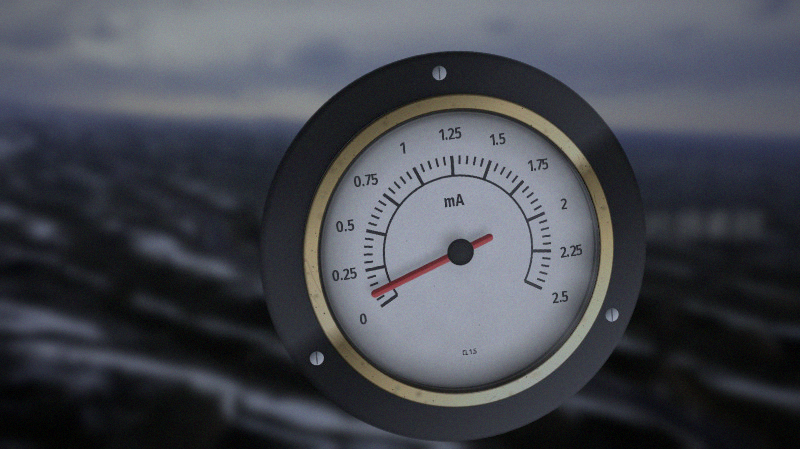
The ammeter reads mA 0.1
